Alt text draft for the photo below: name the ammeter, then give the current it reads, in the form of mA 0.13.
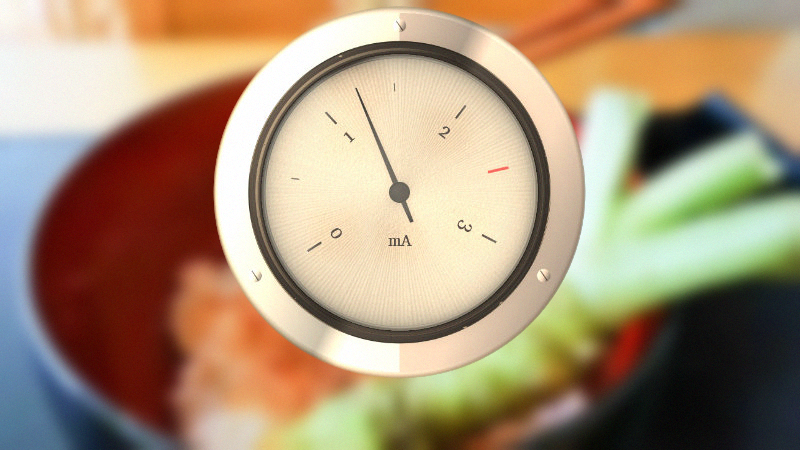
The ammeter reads mA 1.25
